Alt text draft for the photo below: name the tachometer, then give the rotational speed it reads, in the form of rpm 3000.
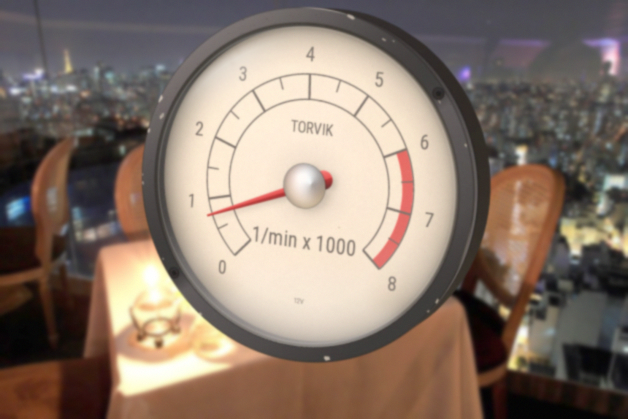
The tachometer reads rpm 750
